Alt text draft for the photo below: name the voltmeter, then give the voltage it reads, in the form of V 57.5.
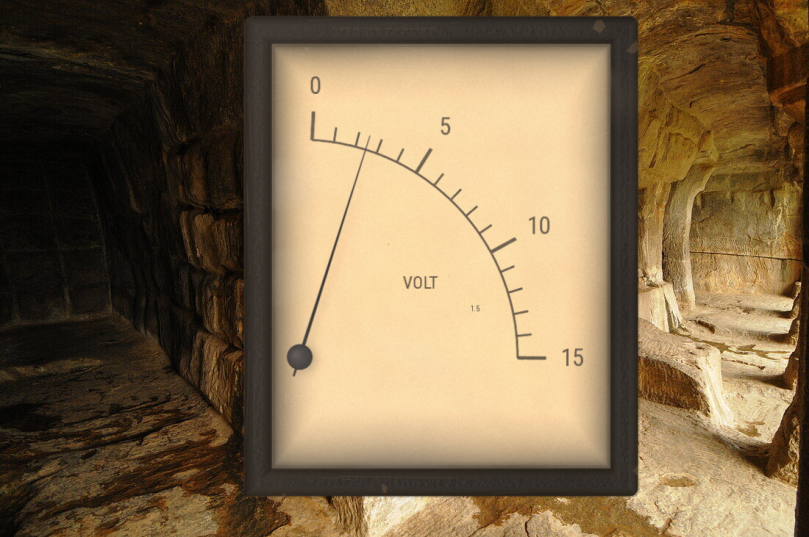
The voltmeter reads V 2.5
